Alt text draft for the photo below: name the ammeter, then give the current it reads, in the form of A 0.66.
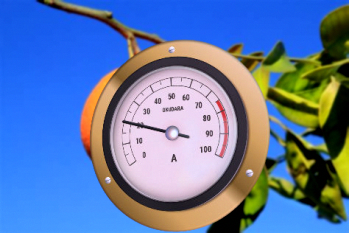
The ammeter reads A 20
